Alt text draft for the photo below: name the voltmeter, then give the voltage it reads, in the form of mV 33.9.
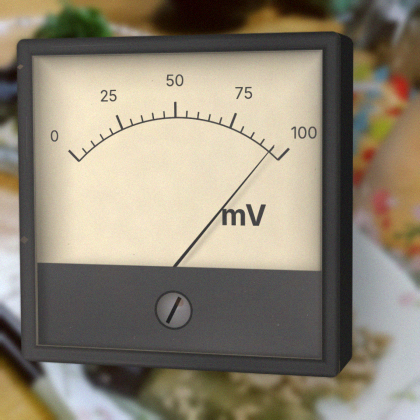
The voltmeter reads mV 95
